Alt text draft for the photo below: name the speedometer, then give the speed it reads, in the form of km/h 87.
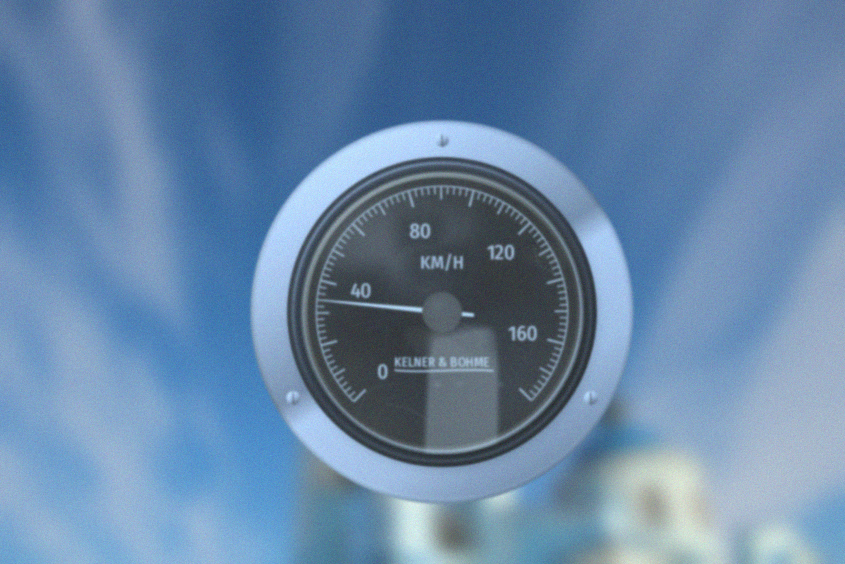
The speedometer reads km/h 34
